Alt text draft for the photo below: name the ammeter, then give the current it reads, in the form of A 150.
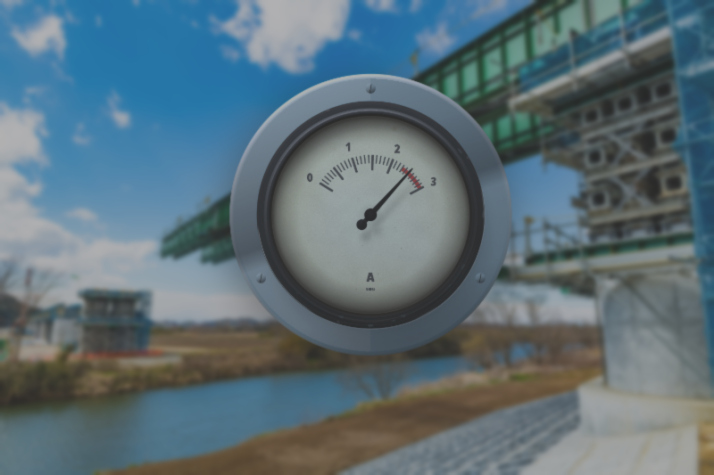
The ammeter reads A 2.5
